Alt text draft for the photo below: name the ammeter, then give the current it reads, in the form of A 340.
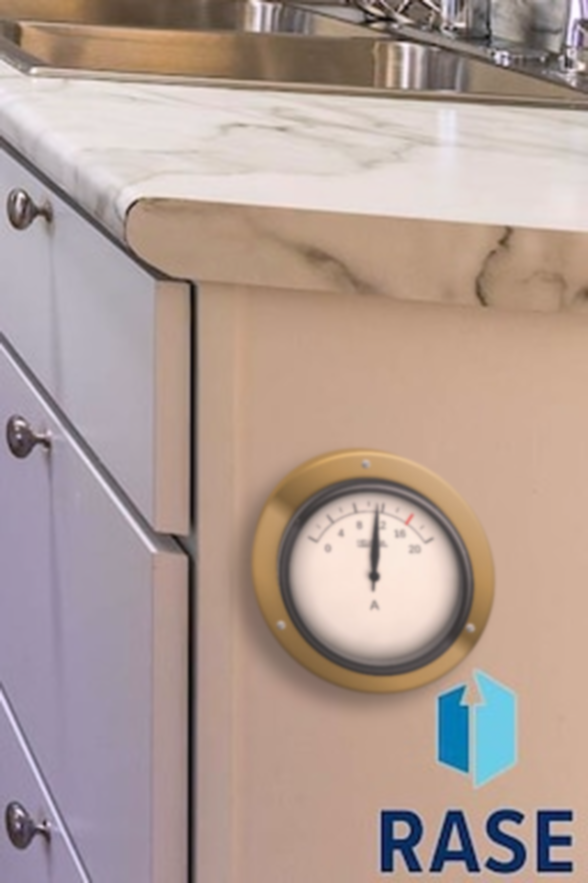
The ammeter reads A 11
